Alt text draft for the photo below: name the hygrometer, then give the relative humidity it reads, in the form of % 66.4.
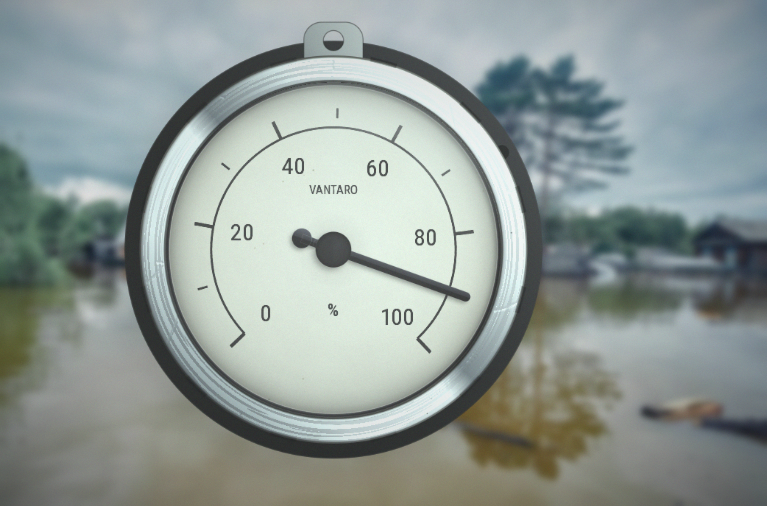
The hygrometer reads % 90
